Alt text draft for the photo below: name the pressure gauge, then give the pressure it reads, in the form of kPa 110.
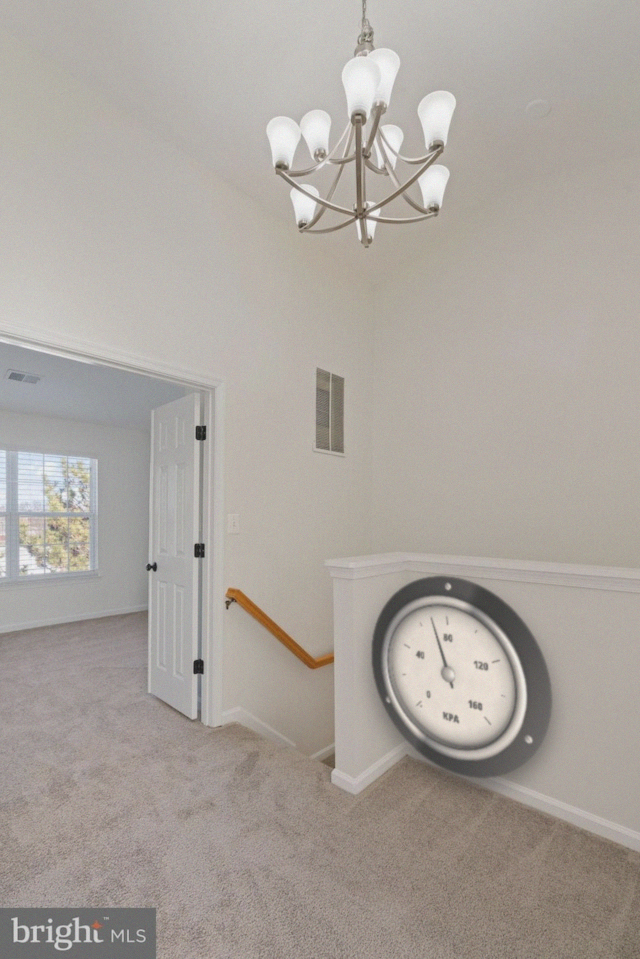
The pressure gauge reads kPa 70
